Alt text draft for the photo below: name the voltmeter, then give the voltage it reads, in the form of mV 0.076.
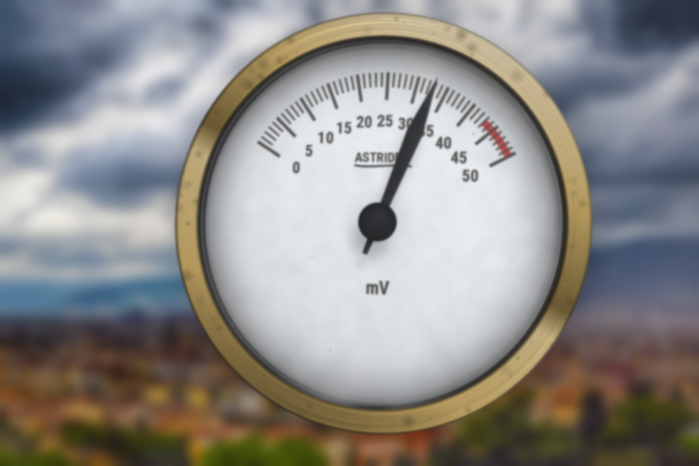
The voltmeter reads mV 33
